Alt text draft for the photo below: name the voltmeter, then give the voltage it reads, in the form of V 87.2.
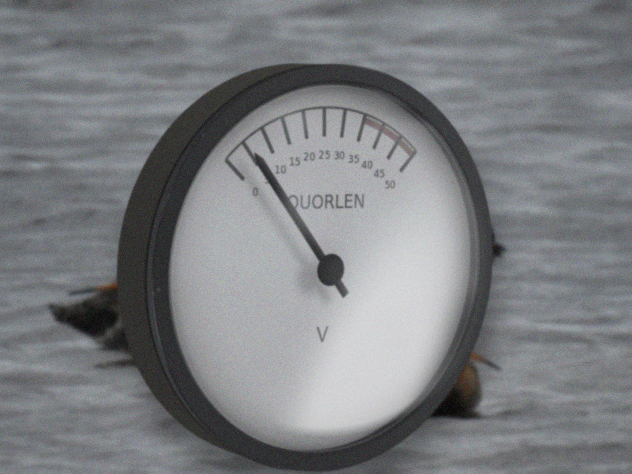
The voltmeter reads V 5
